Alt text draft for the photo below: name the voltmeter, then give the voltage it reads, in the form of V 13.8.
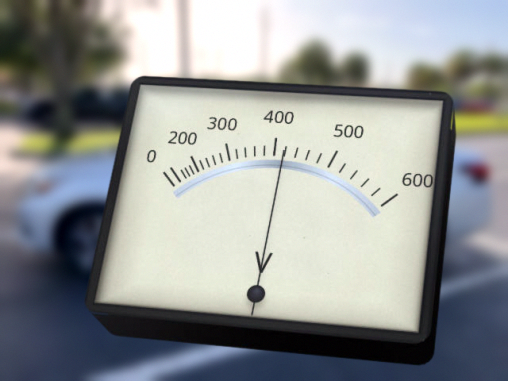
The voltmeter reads V 420
